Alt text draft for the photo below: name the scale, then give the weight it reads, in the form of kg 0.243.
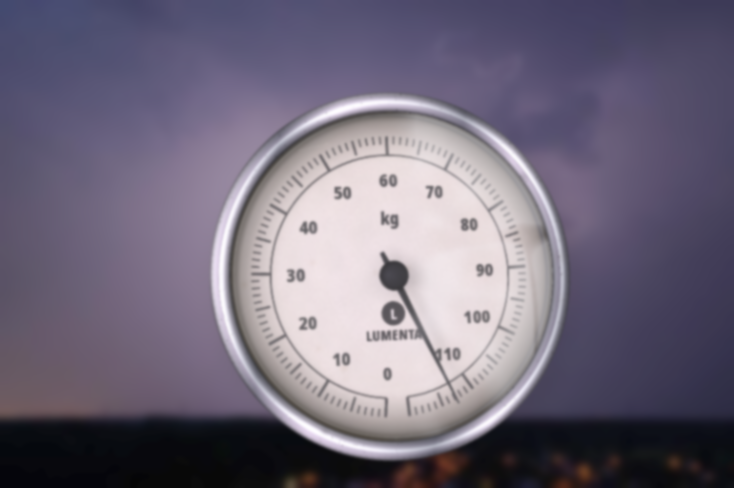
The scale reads kg 113
